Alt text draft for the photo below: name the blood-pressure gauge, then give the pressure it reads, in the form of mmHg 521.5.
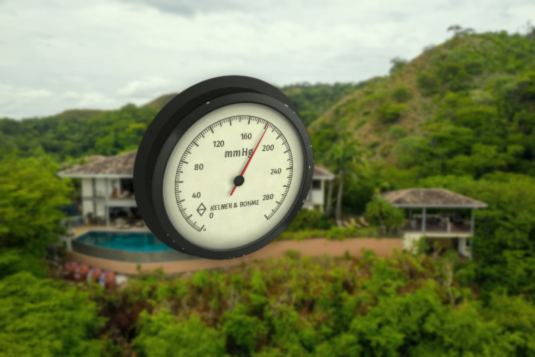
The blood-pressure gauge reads mmHg 180
